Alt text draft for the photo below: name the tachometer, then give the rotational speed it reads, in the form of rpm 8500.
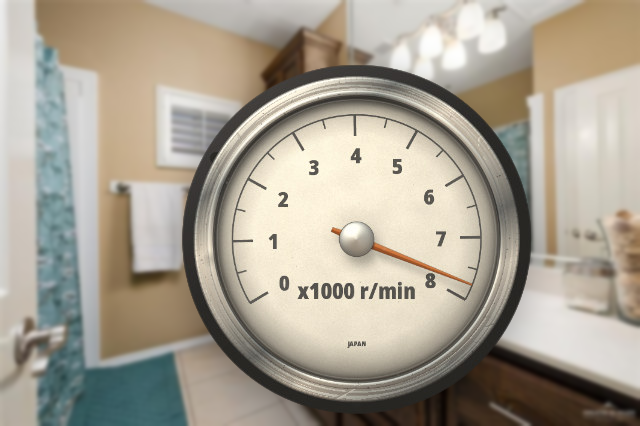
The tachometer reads rpm 7750
